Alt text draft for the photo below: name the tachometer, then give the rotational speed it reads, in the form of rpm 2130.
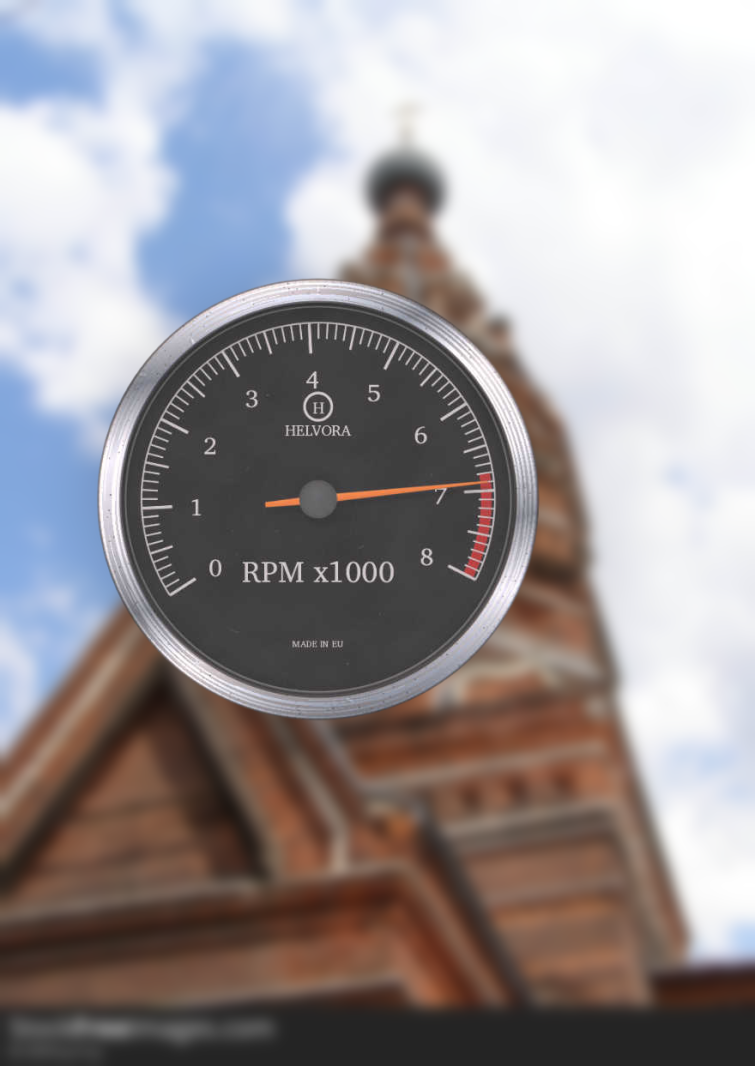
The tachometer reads rpm 6900
